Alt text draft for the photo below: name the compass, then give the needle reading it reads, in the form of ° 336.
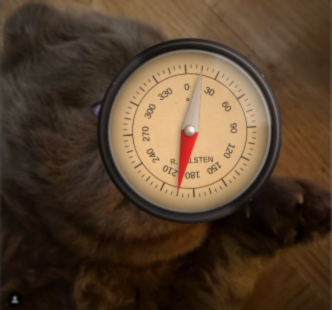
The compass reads ° 195
